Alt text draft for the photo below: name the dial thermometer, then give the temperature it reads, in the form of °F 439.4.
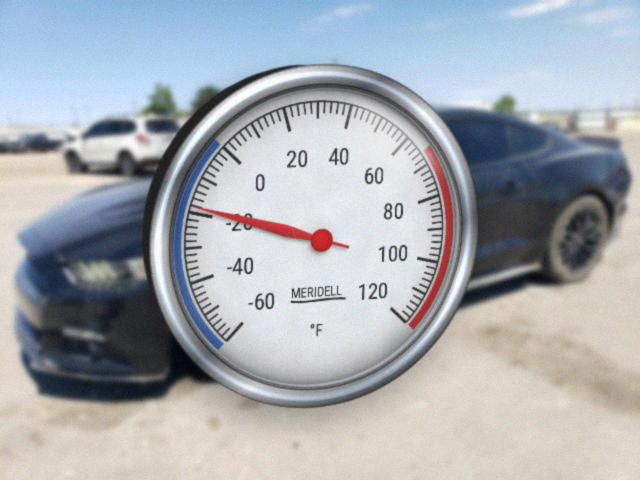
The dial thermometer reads °F -18
